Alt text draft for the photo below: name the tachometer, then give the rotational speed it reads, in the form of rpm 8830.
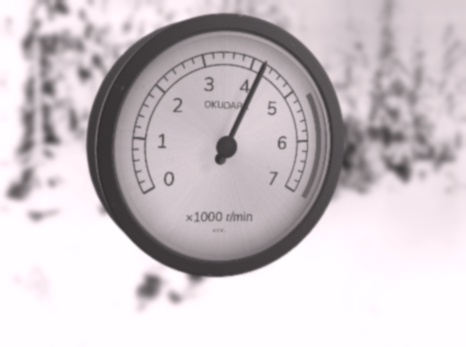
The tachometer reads rpm 4200
